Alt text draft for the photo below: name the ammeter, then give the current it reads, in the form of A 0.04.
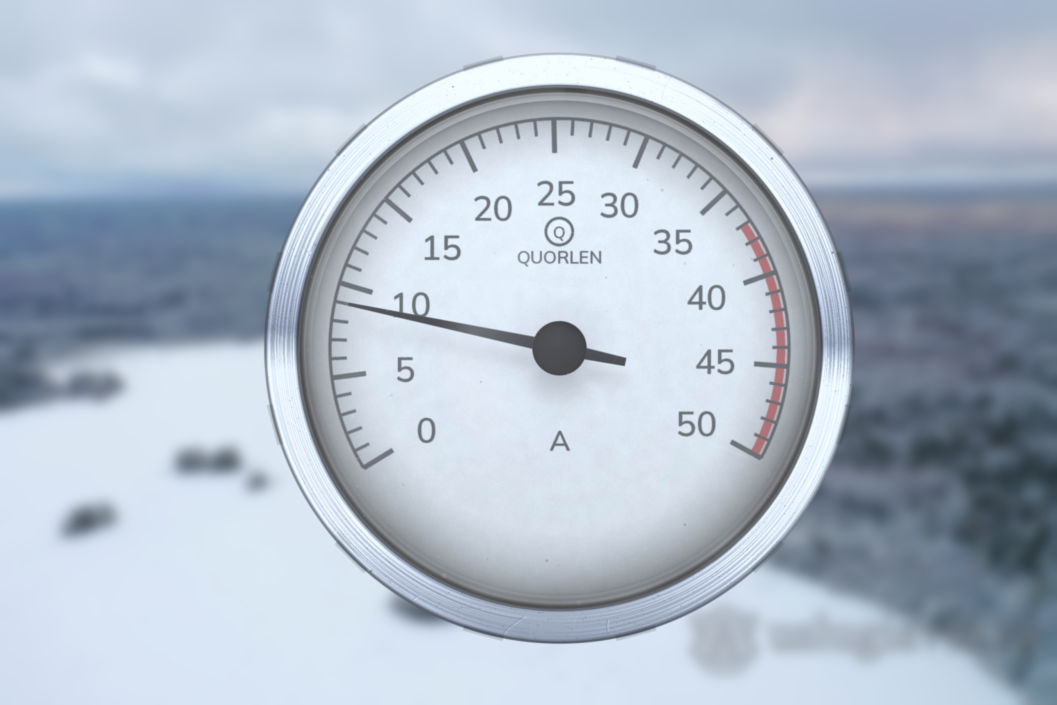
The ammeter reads A 9
